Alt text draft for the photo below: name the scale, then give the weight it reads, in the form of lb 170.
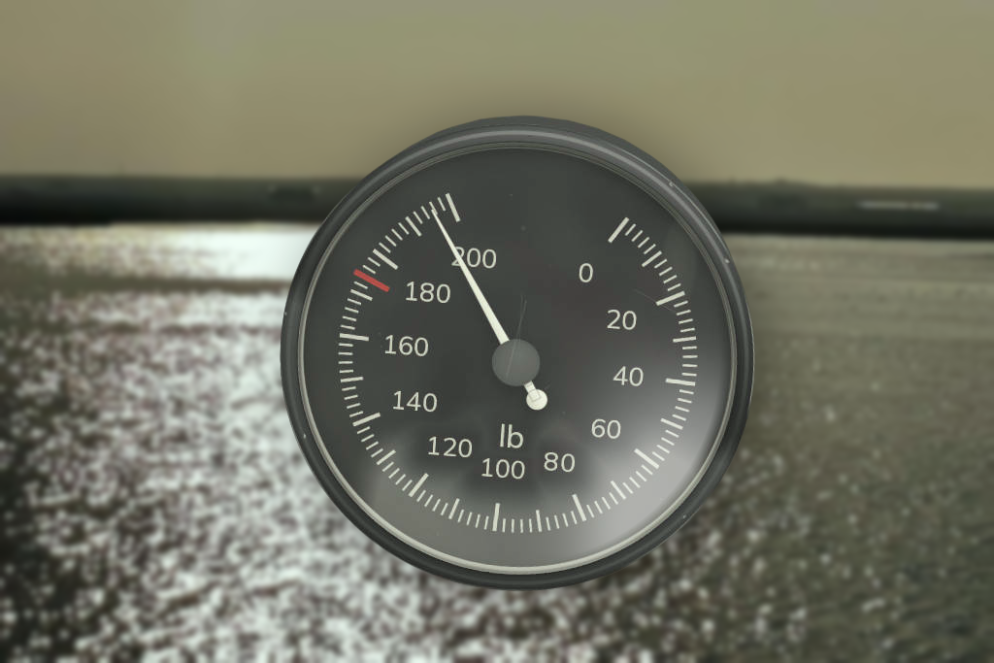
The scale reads lb 196
